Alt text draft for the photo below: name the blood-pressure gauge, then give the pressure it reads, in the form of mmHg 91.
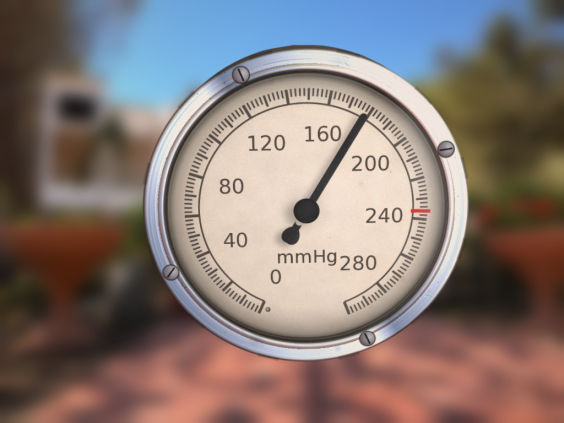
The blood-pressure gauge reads mmHg 178
